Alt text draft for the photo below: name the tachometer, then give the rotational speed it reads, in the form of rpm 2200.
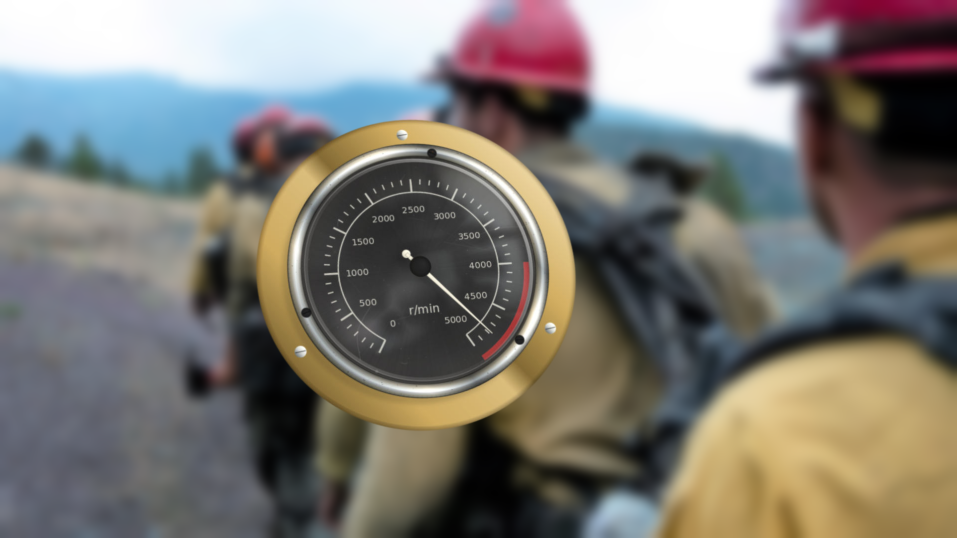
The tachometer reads rpm 4800
